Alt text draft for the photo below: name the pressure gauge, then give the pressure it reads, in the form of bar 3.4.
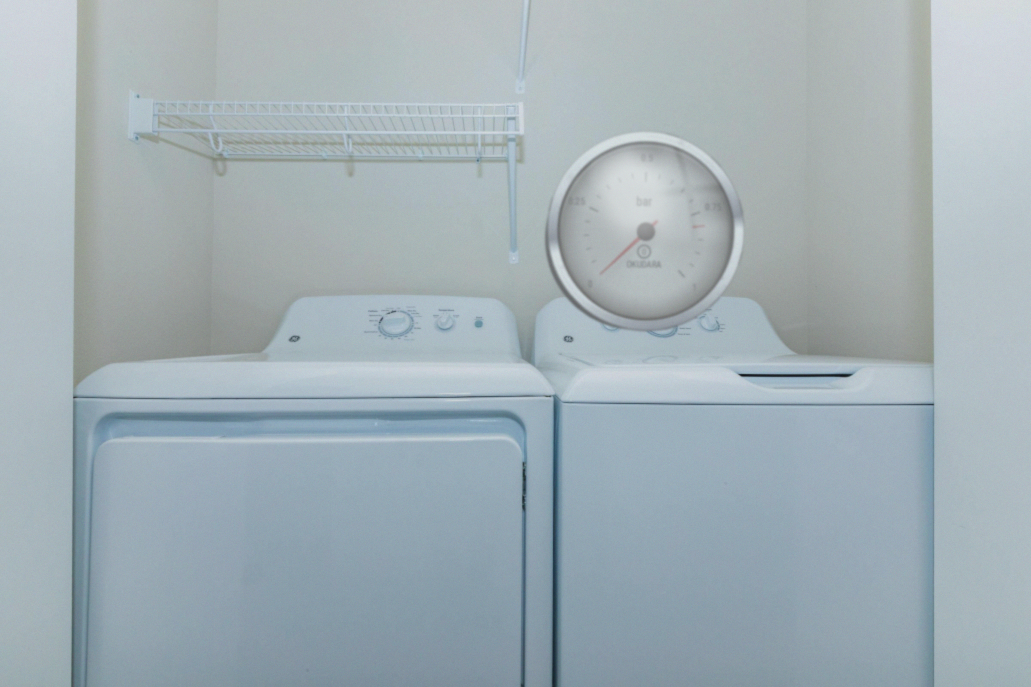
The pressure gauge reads bar 0
